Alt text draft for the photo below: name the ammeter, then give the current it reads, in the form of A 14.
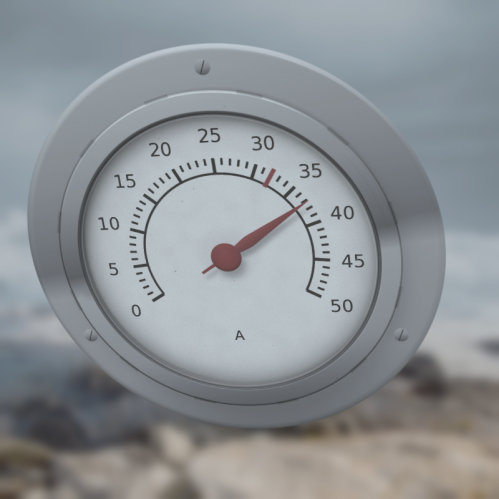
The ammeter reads A 37
